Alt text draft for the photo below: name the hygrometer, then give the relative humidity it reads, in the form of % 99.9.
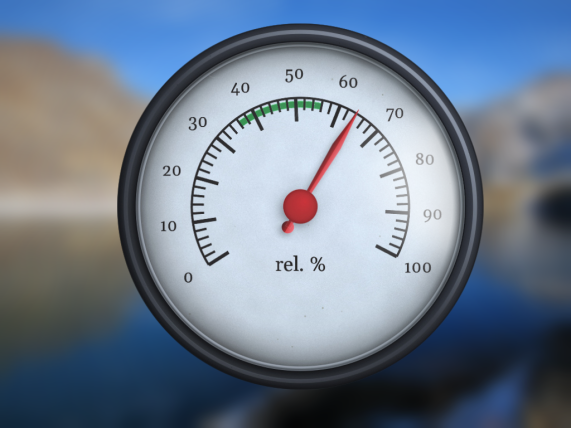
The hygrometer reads % 64
